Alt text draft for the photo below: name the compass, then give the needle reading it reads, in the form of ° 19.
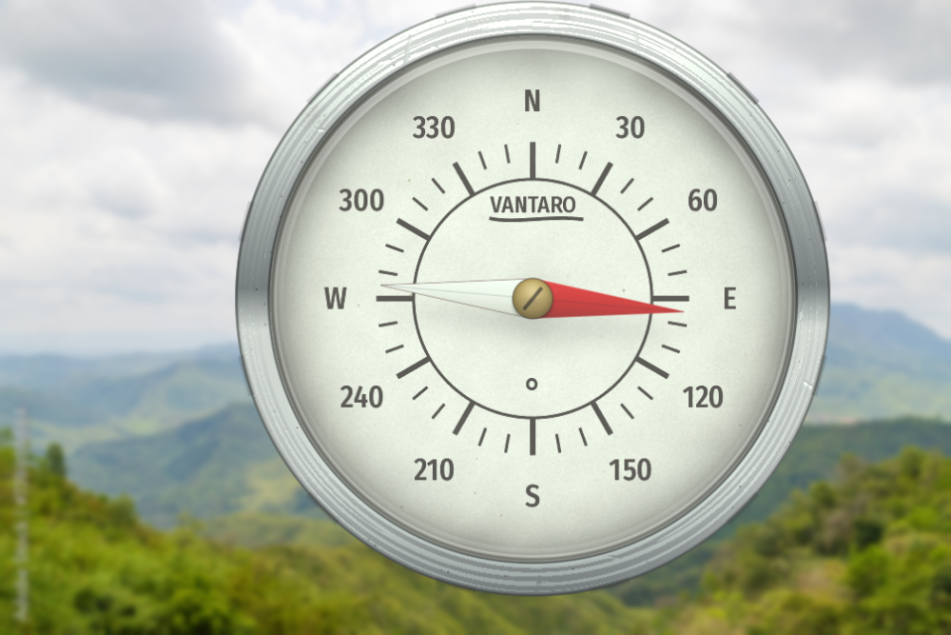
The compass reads ° 95
